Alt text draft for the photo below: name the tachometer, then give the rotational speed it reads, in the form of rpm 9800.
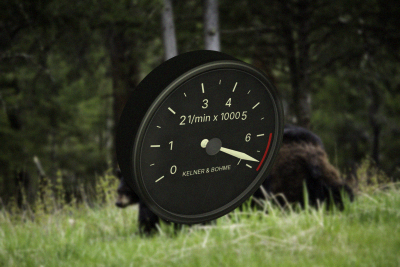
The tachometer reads rpm 6750
